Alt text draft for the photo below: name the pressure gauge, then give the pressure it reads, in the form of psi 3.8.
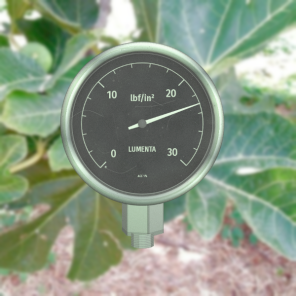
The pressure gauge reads psi 23
